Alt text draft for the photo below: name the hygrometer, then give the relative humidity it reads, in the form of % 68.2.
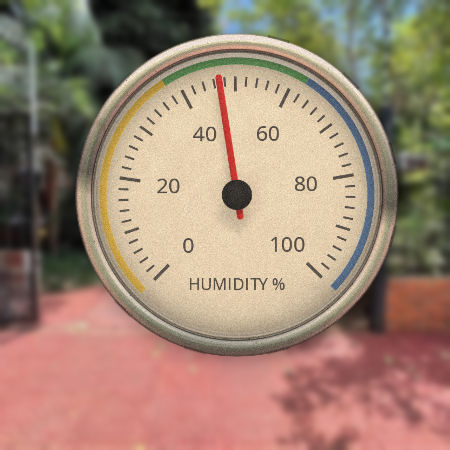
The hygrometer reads % 47
